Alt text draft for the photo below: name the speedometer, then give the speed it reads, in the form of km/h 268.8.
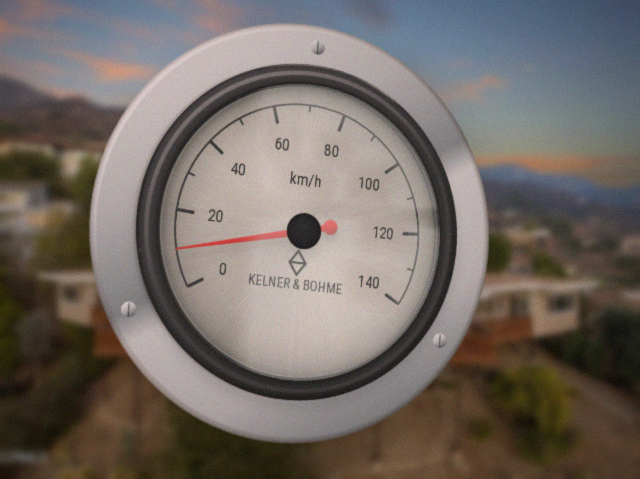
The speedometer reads km/h 10
